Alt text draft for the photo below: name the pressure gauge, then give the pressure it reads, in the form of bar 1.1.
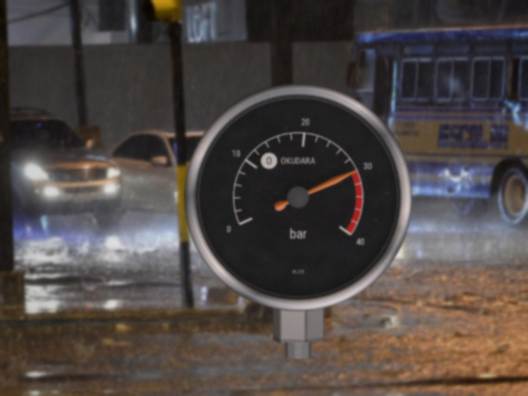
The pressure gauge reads bar 30
